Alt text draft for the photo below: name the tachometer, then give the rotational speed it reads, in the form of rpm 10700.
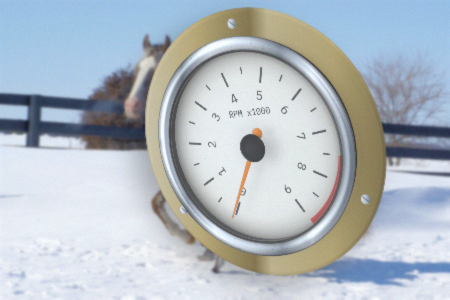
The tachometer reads rpm 0
